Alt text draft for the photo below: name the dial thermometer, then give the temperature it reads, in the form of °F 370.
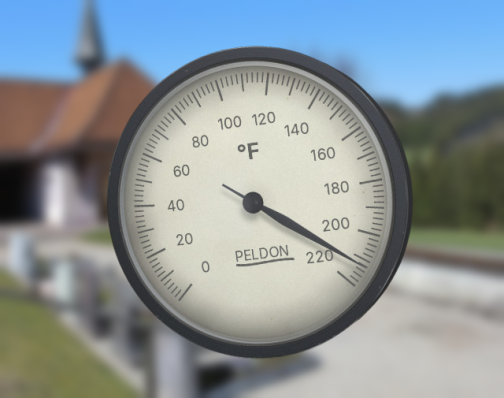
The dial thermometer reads °F 212
